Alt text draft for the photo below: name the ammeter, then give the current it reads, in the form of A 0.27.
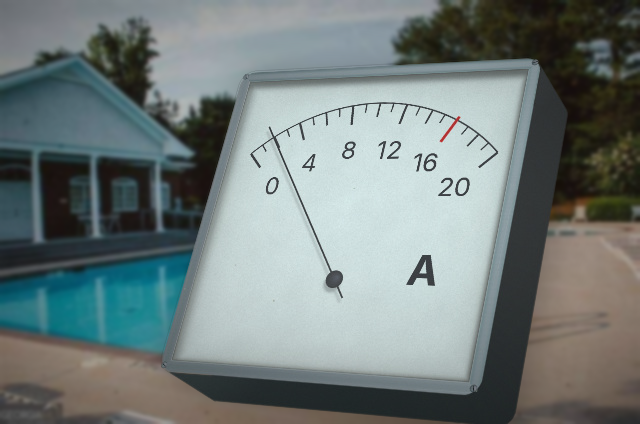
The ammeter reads A 2
